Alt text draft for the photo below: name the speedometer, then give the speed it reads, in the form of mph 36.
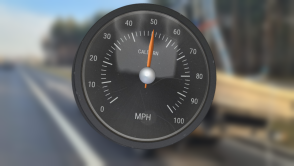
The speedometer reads mph 50
